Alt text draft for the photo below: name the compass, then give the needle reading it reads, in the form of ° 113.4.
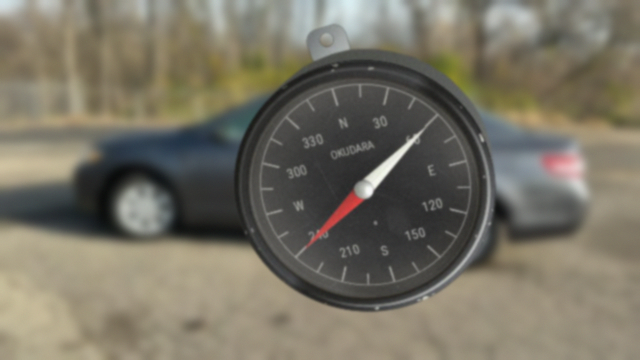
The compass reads ° 240
